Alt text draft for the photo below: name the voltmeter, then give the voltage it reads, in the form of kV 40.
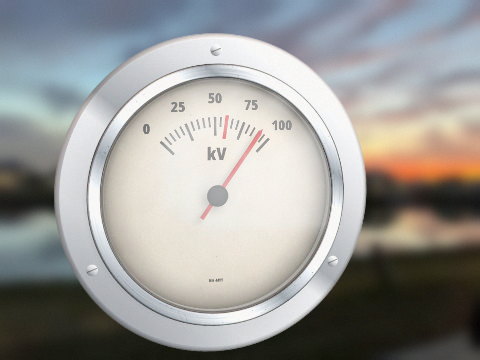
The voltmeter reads kV 90
